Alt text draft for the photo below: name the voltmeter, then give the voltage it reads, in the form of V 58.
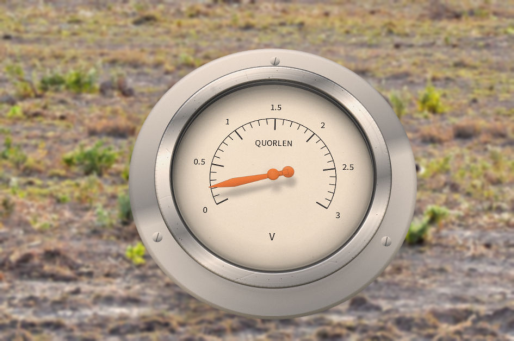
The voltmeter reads V 0.2
